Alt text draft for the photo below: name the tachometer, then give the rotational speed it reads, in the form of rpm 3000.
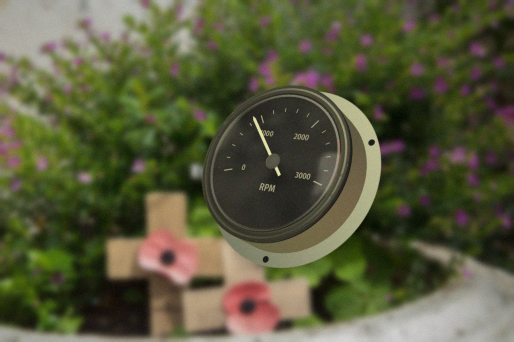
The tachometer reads rpm 900
